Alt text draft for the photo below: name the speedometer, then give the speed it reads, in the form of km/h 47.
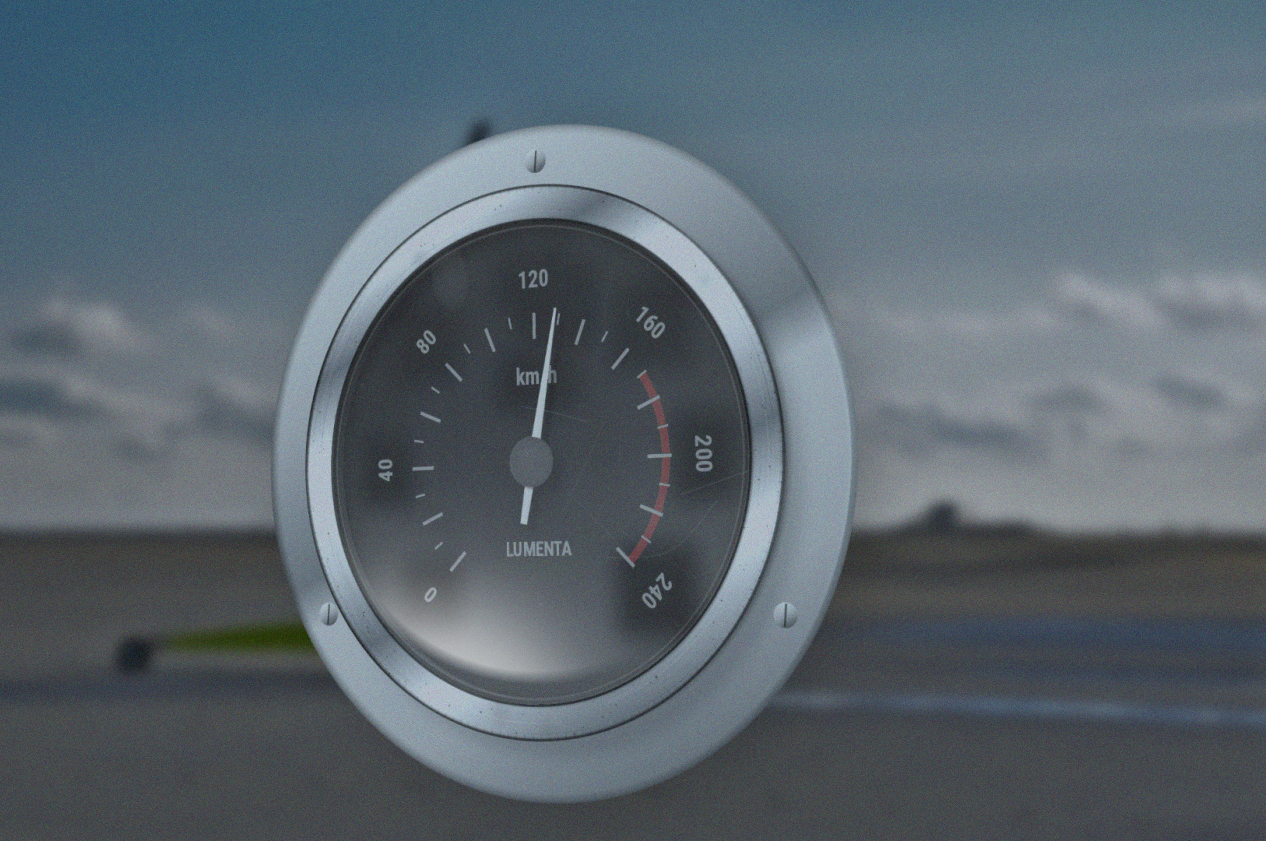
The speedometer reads km/h 130
